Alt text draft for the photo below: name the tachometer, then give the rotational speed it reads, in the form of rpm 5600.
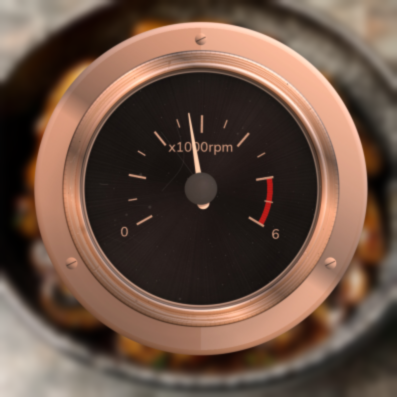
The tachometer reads rpm 2750
